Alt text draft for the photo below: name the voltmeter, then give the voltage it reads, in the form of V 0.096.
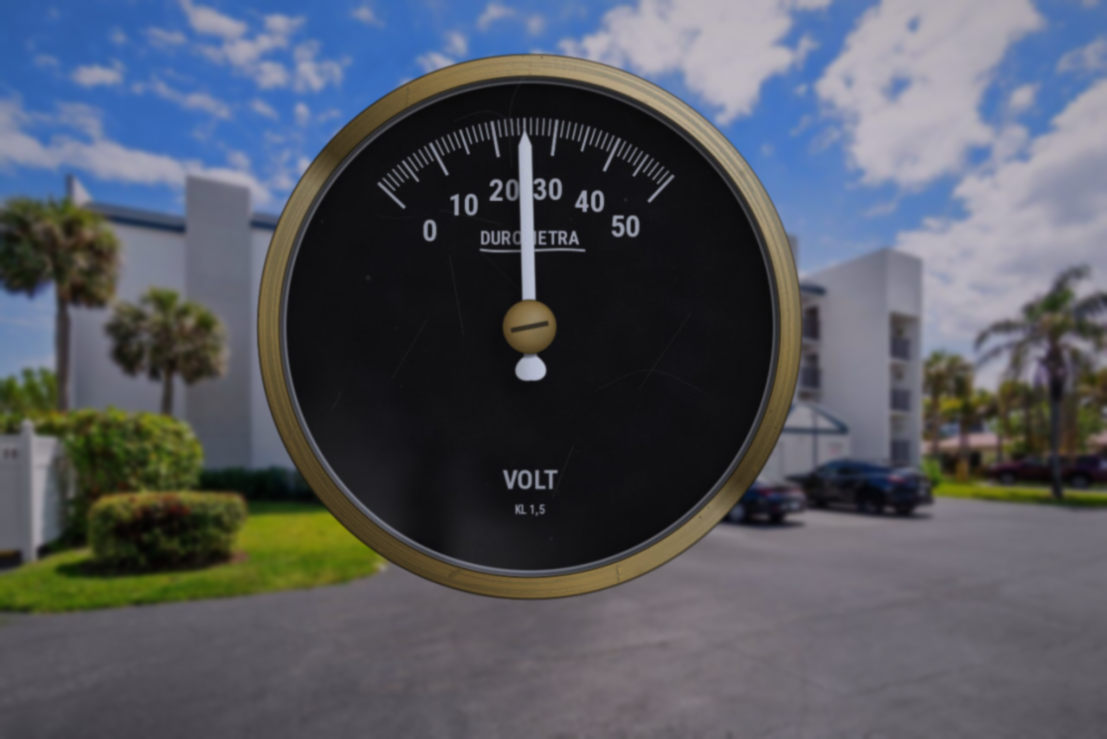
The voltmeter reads V 25
